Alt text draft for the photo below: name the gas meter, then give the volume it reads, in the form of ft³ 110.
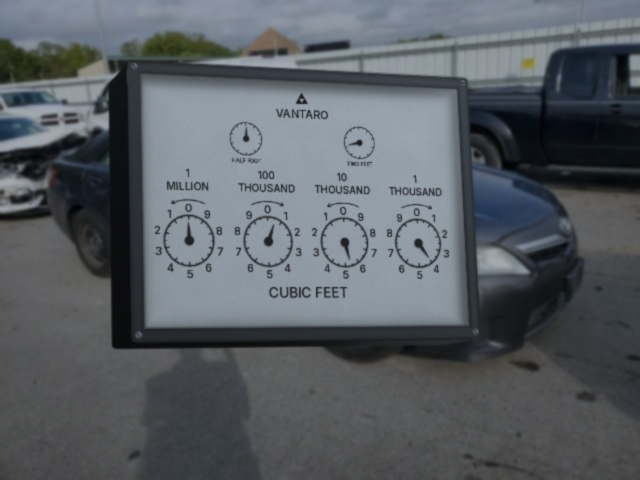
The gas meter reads ft³ 5400
